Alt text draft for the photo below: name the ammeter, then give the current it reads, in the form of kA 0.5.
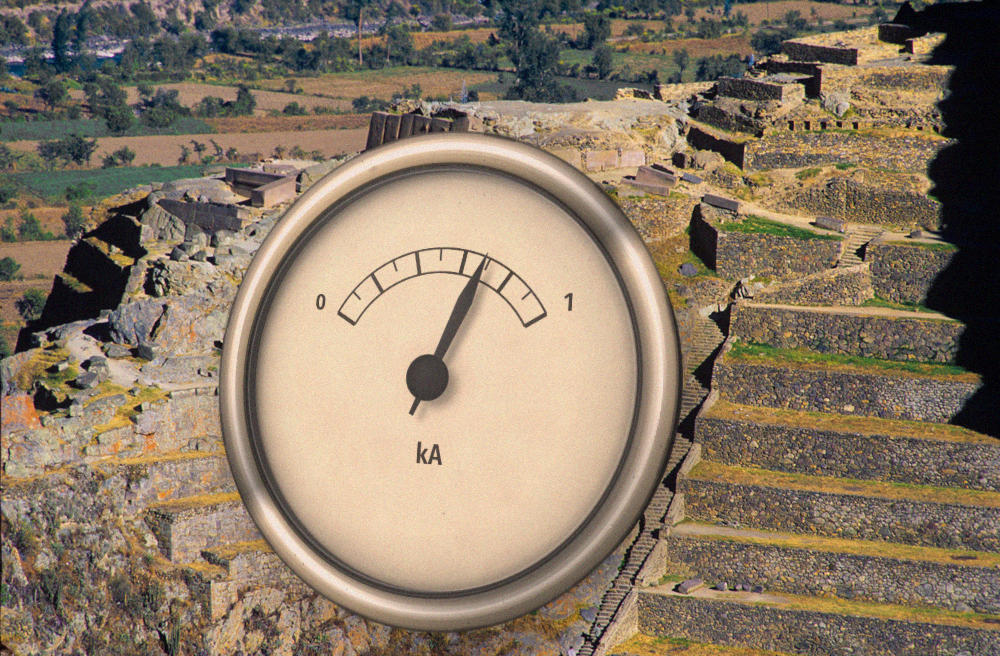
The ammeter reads kA 0.7
